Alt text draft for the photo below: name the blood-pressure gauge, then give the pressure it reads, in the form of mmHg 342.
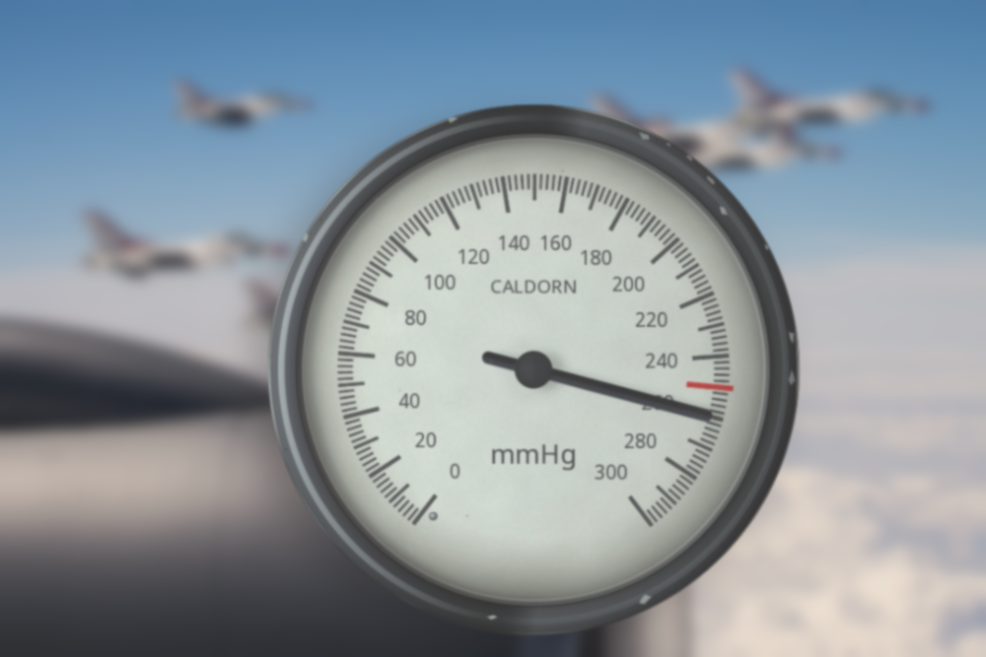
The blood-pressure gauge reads mmHg 260
